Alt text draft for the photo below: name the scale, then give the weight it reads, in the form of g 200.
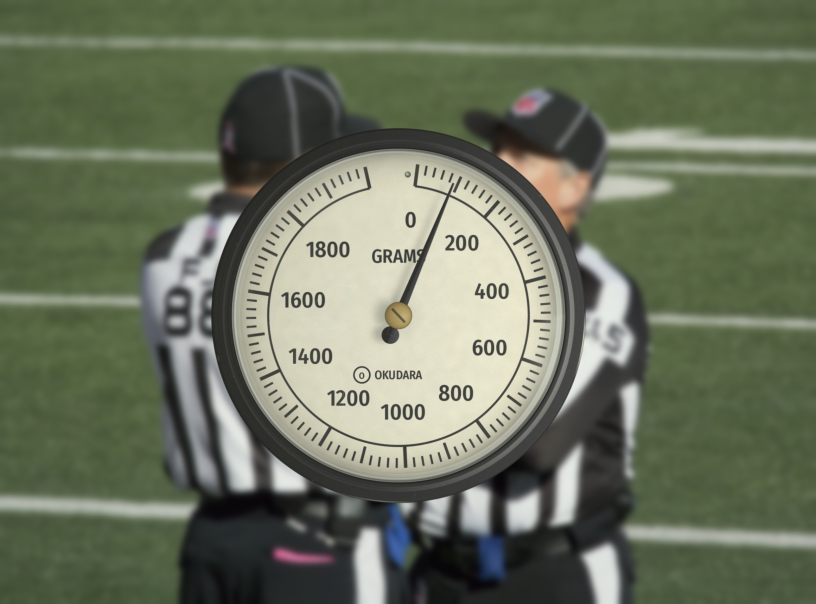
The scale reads g 90
